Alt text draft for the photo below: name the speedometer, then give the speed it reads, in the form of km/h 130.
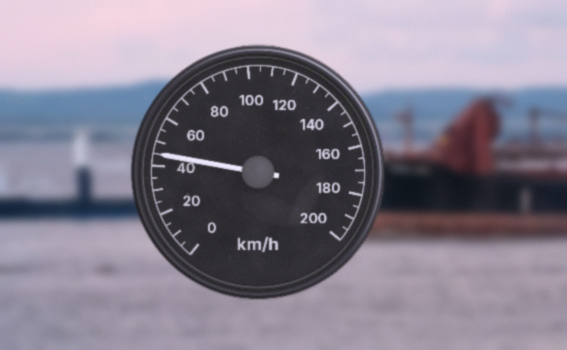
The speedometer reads km/h 45
